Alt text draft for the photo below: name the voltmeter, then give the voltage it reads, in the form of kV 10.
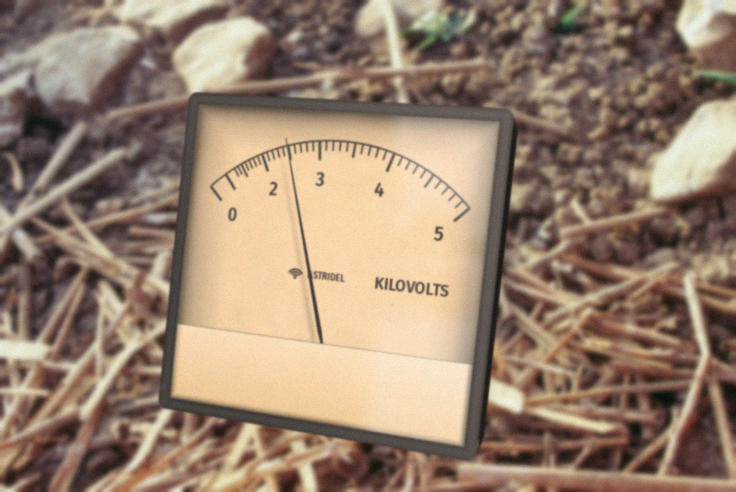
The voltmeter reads kV 2.5
